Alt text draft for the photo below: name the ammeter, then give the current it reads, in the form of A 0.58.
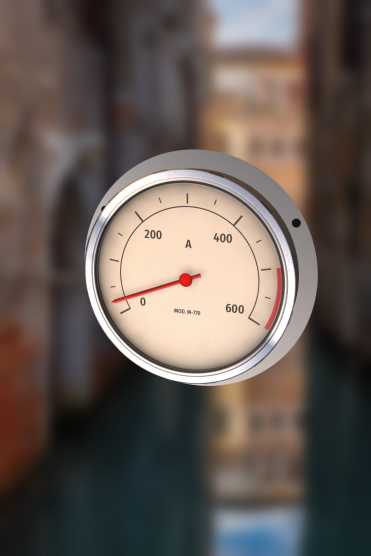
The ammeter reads A 25
